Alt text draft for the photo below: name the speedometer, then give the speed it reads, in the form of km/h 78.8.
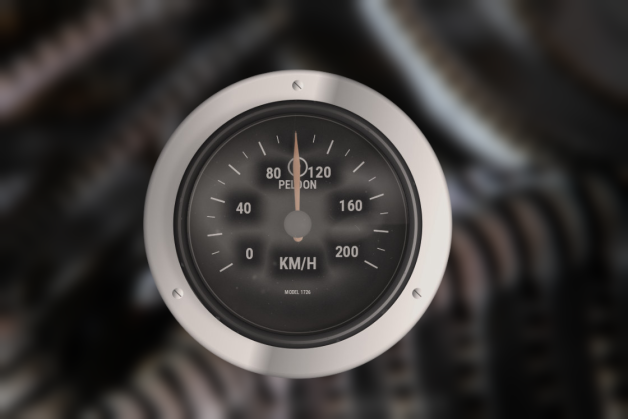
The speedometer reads km/h 100
